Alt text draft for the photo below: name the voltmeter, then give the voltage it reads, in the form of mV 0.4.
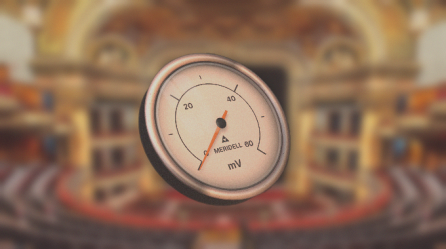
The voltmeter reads mV 0
